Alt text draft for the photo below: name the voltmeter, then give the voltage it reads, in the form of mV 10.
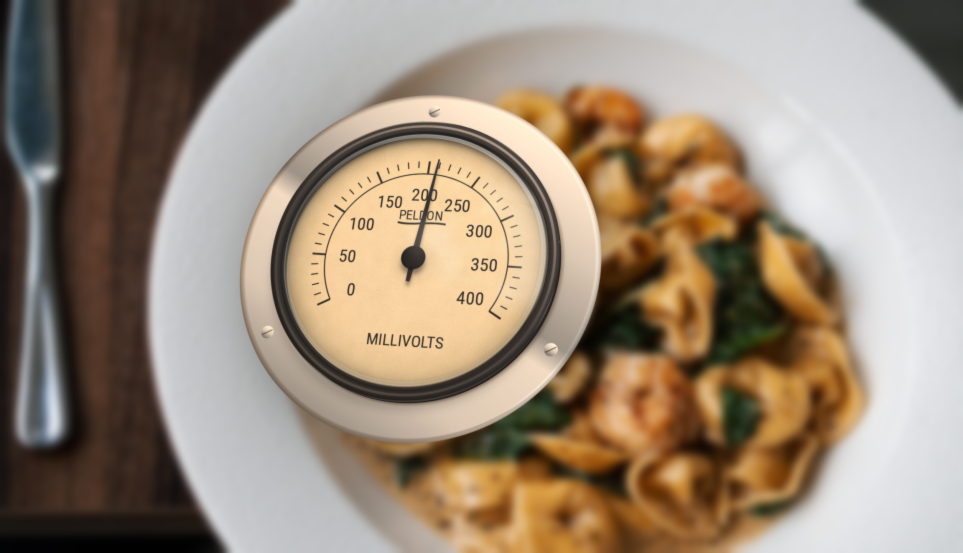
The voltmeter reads mV 210
